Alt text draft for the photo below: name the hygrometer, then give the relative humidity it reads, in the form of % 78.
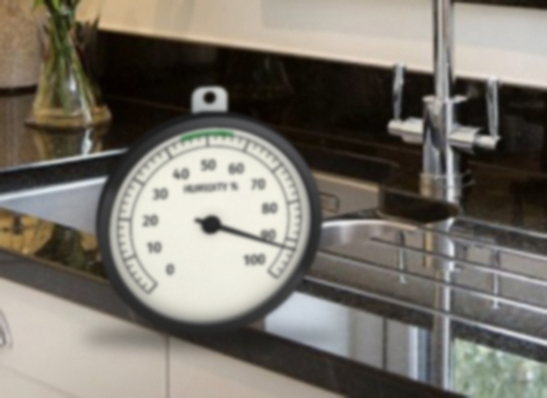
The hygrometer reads % 92
